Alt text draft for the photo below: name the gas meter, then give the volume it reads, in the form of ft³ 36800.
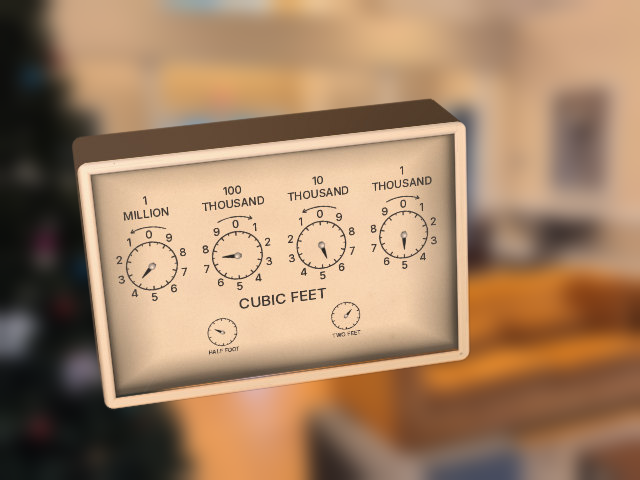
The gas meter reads ft³ 375500
